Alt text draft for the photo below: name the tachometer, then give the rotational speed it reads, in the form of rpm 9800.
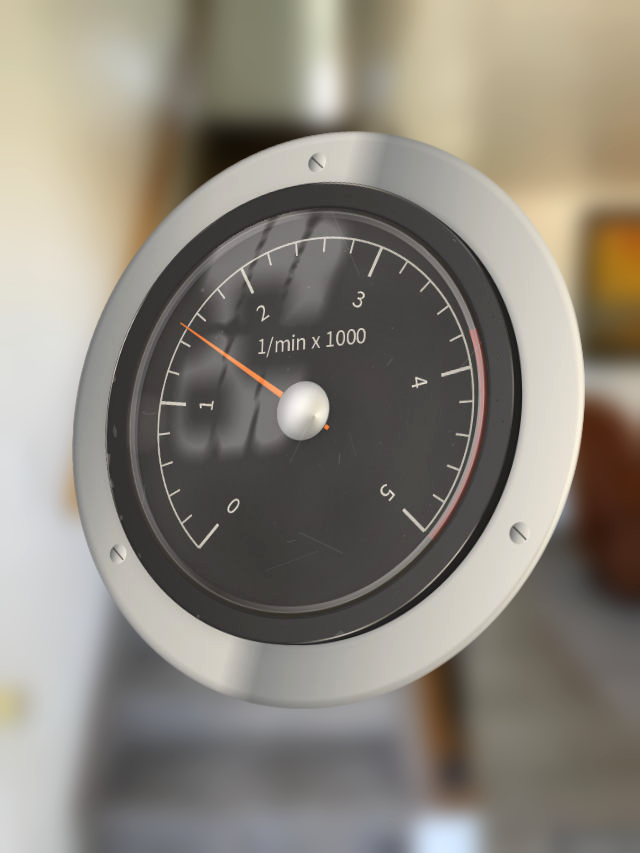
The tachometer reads rpm 1500
